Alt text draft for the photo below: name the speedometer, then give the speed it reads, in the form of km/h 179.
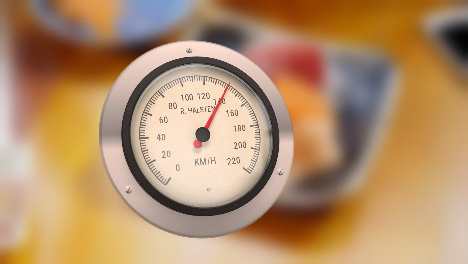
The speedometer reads km/h 140
